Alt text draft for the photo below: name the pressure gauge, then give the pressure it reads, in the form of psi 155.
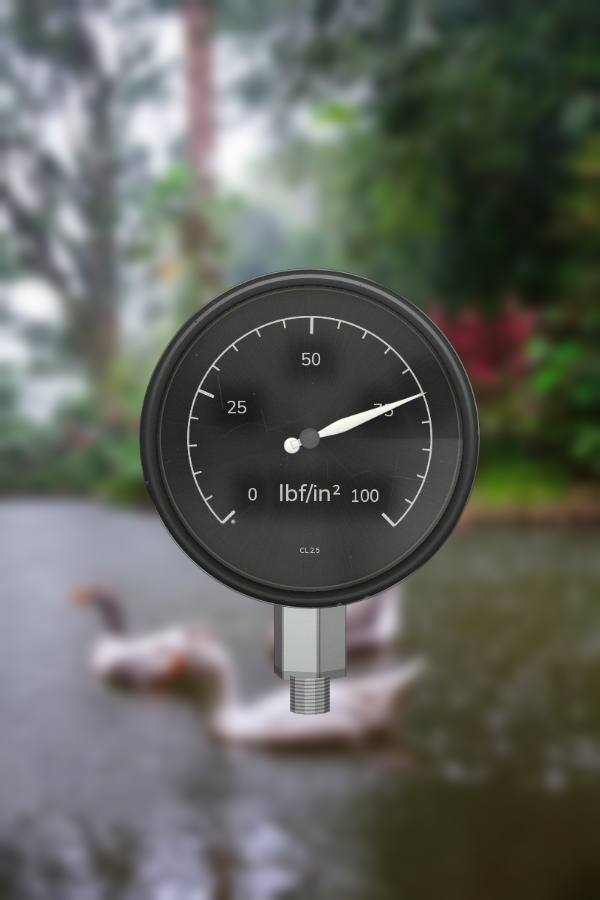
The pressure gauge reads psi 75
